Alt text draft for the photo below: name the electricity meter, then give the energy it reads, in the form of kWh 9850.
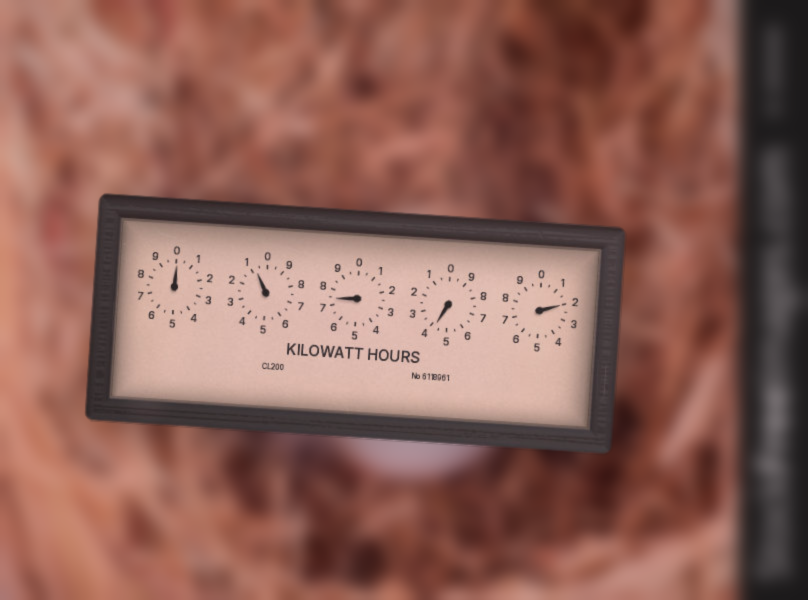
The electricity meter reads kWh 742
